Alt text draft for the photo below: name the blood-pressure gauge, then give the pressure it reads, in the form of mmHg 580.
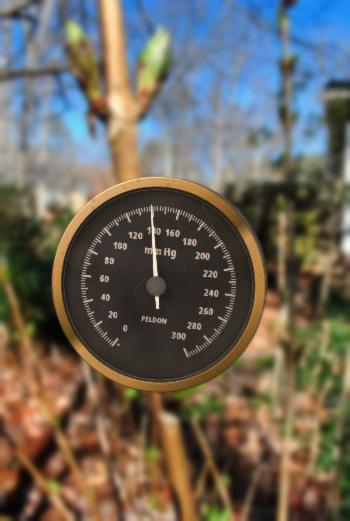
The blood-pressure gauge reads mmHg 140
